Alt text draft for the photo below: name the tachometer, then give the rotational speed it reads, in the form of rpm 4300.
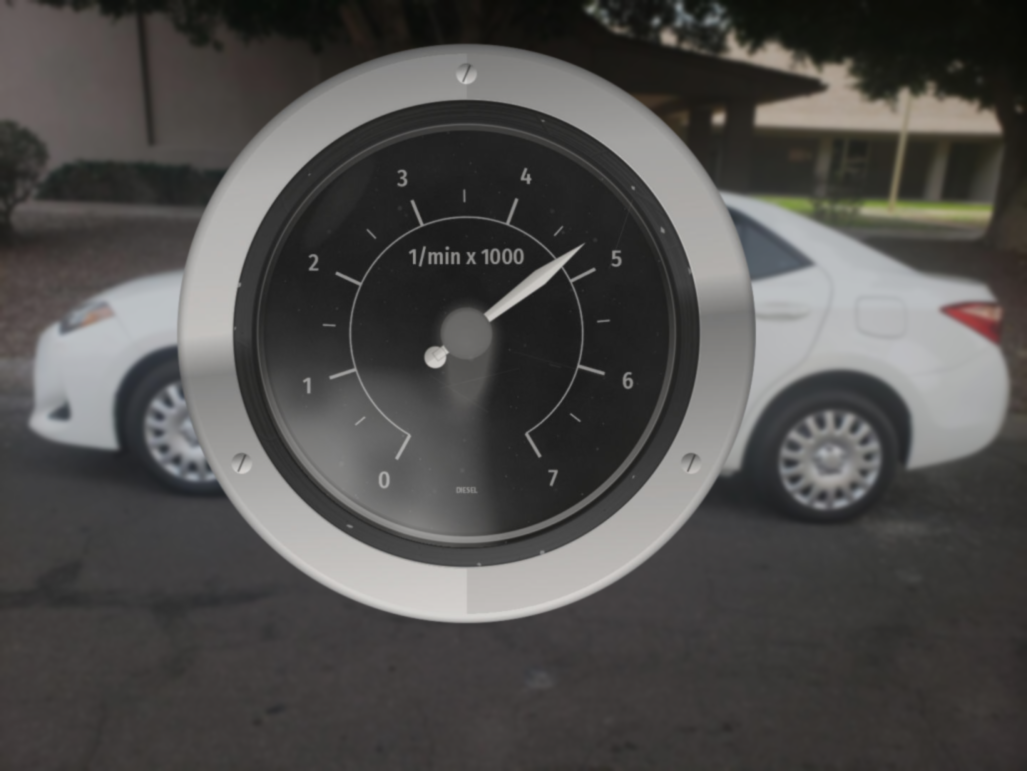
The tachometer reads rpm 4750
